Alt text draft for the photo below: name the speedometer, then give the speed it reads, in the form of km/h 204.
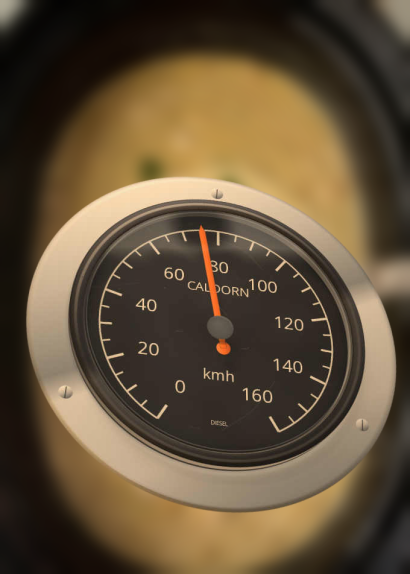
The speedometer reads km/h 75
